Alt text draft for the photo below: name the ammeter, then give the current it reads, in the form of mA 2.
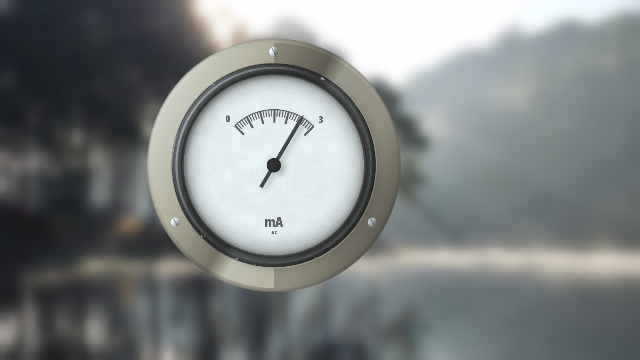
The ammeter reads mA 2.5
